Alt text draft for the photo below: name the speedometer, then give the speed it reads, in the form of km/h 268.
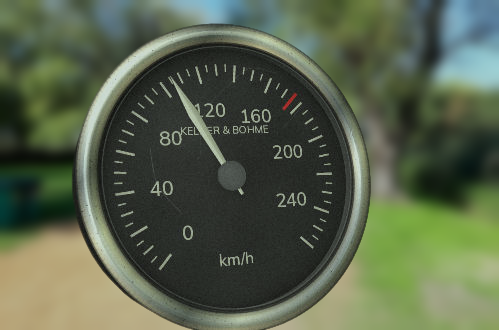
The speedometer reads km/h 105
